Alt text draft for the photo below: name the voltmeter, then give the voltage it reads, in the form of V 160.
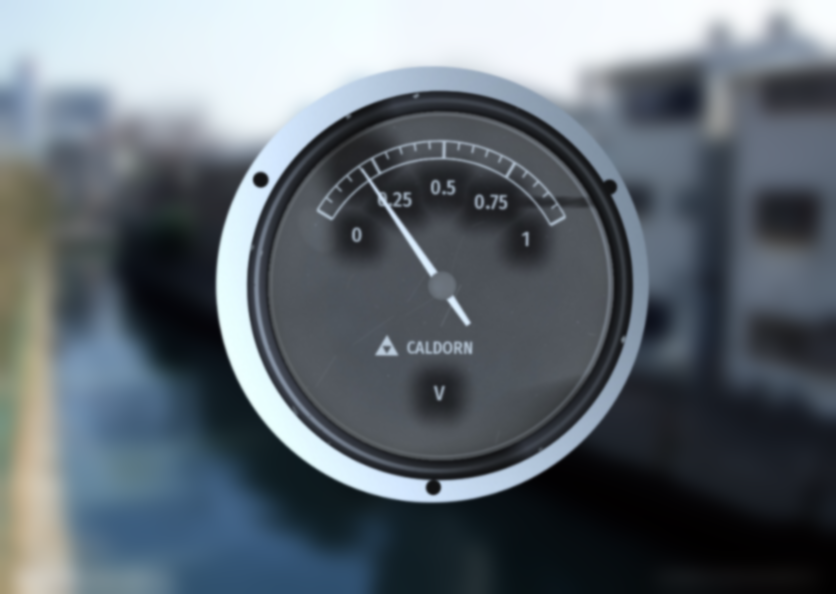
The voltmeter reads V 0.2
